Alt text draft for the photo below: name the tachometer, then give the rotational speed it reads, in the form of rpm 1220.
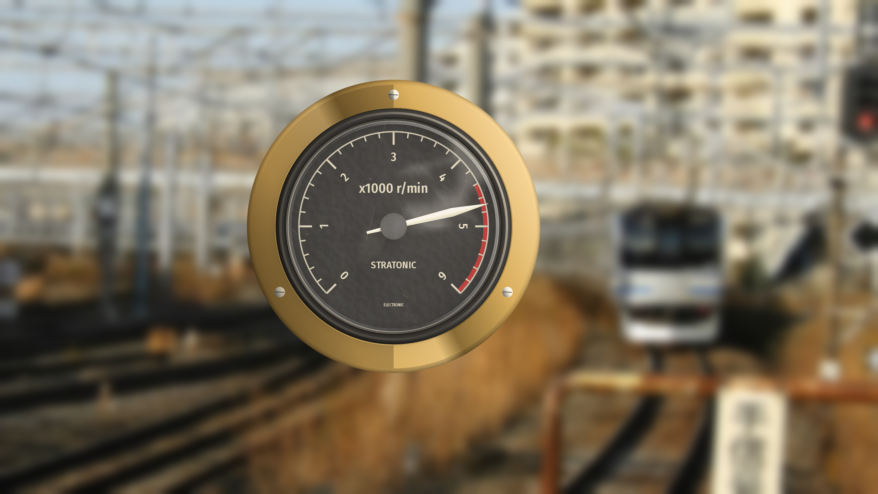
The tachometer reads rpm 4700
